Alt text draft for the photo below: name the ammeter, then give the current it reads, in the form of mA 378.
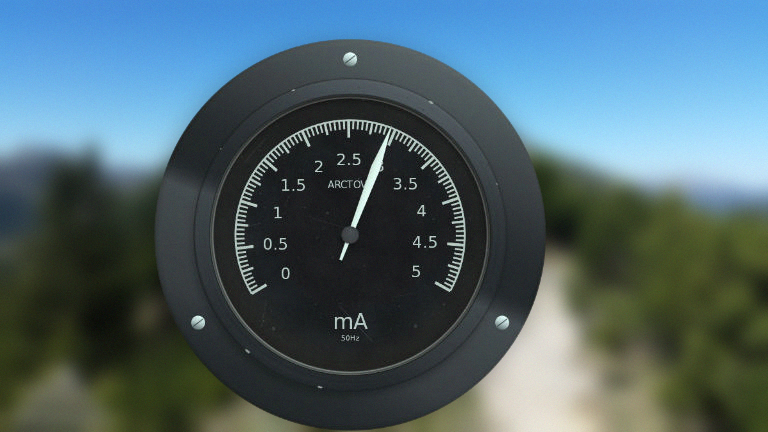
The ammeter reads mA 2.95
